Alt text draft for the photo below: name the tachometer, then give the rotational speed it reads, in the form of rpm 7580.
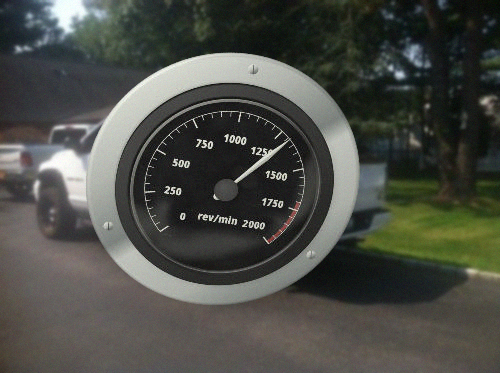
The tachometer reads rpm 1300
